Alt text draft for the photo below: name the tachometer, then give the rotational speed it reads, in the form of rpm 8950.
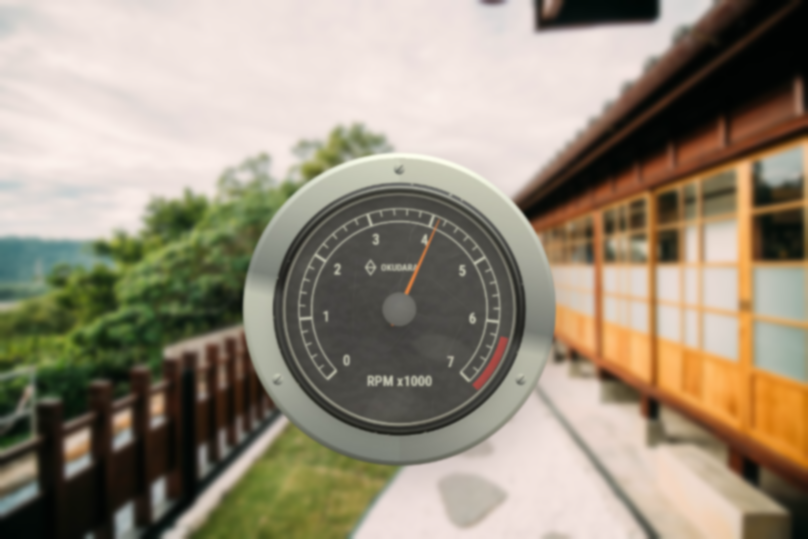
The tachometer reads rpm 4100
